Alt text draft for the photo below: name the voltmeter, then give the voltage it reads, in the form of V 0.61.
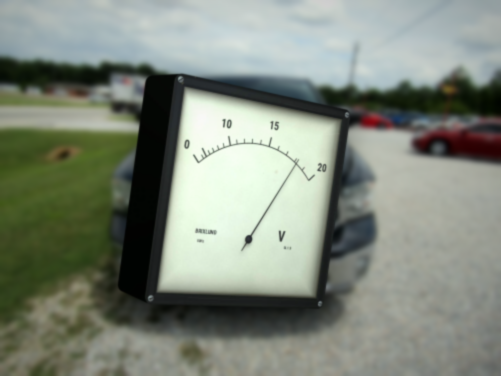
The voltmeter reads V 18
